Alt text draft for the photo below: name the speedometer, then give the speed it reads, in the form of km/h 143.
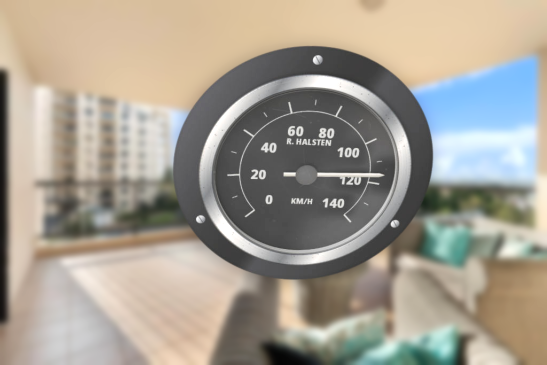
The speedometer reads km/h 115
